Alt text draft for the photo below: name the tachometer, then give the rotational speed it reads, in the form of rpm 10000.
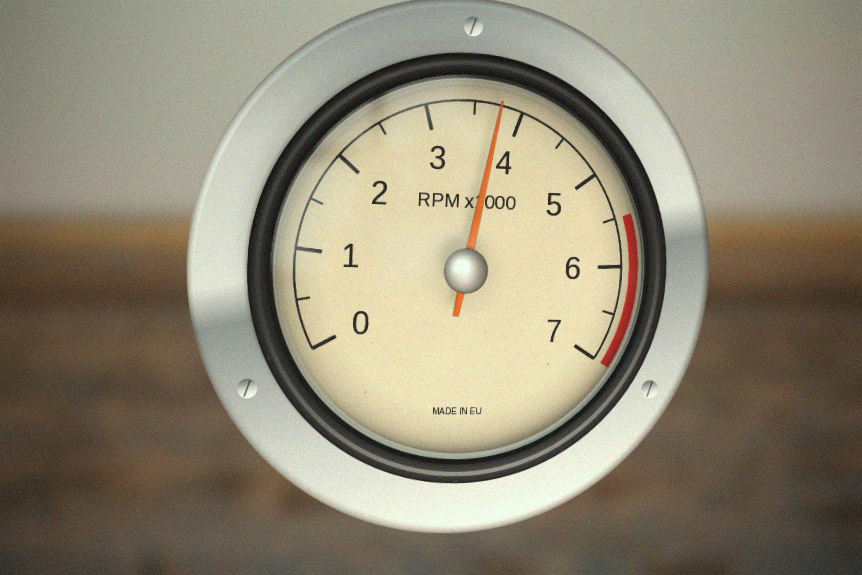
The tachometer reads rpm 3750
